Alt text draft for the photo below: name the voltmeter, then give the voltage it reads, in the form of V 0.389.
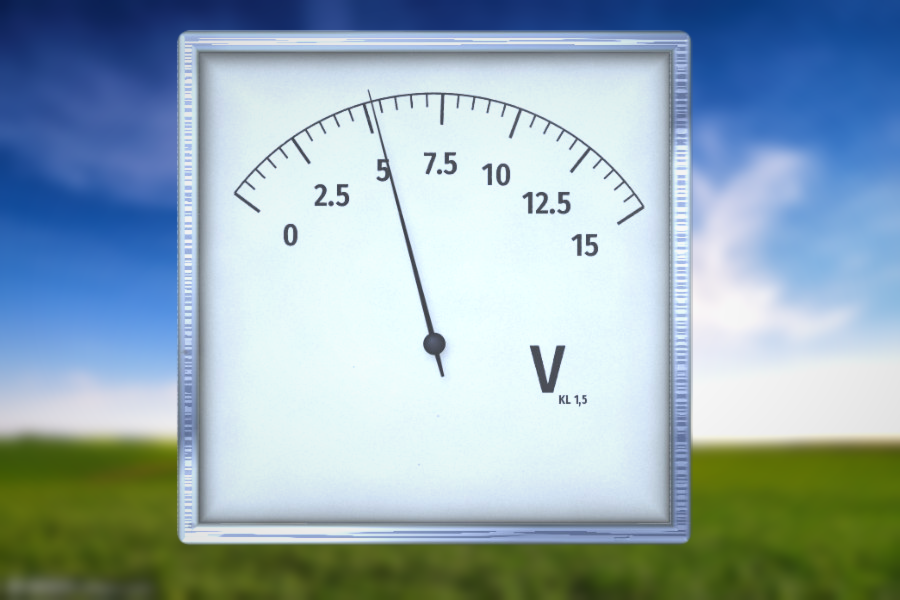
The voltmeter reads V 5.25
